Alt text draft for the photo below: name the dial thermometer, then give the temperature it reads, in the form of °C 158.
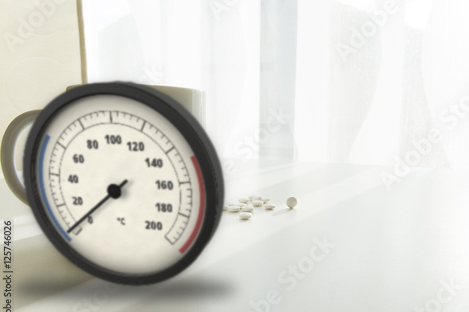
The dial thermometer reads °C 4
